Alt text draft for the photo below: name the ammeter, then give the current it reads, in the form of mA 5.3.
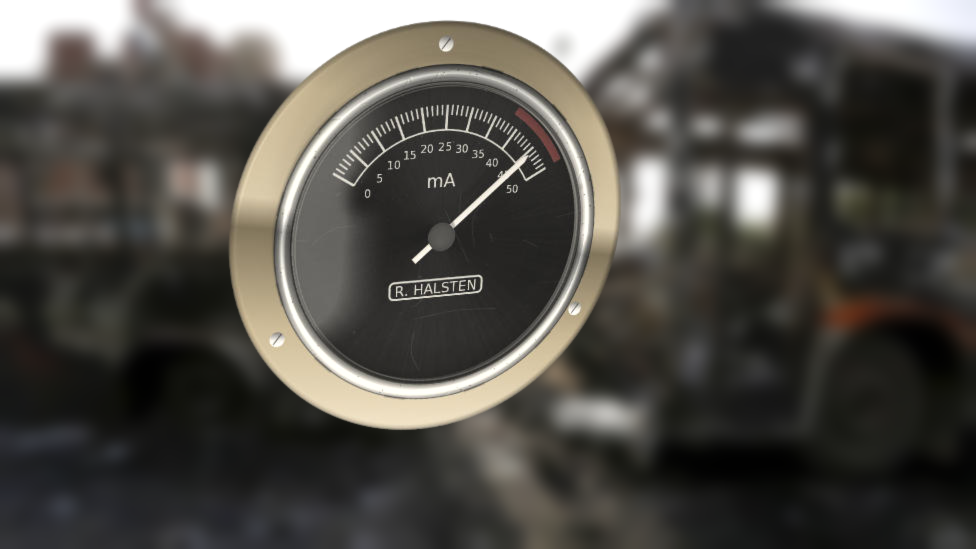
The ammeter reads mA 45
